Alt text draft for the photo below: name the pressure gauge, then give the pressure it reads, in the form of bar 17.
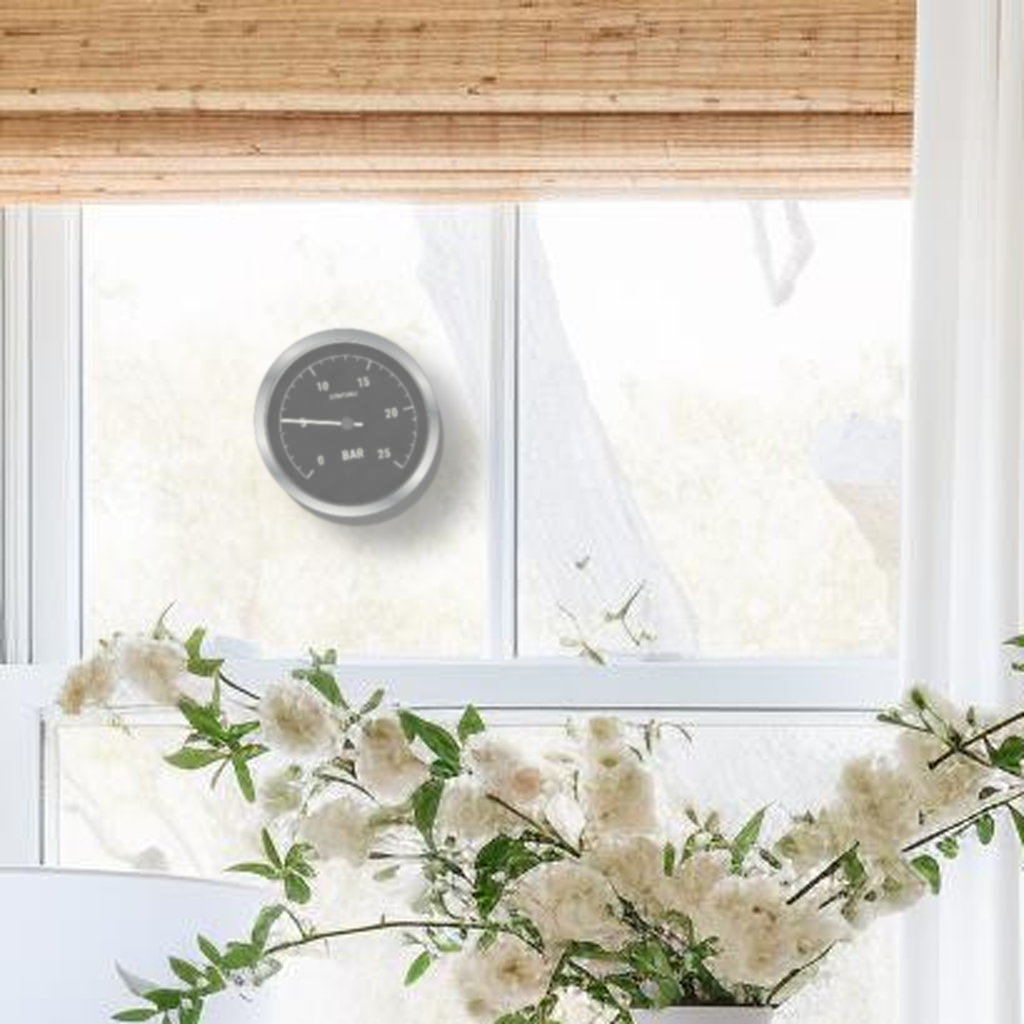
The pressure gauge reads bar 5
